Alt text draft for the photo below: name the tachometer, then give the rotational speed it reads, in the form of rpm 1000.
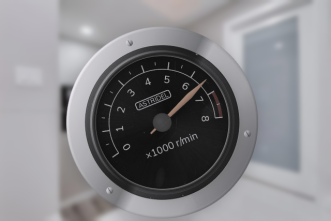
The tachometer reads rpm 6500
